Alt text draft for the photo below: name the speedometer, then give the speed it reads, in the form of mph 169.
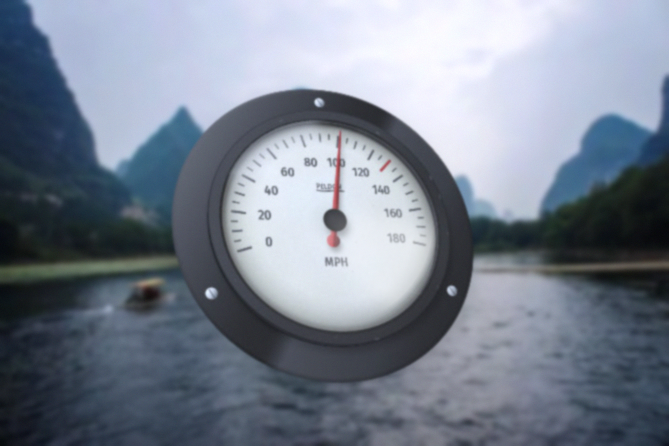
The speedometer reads mph 100
